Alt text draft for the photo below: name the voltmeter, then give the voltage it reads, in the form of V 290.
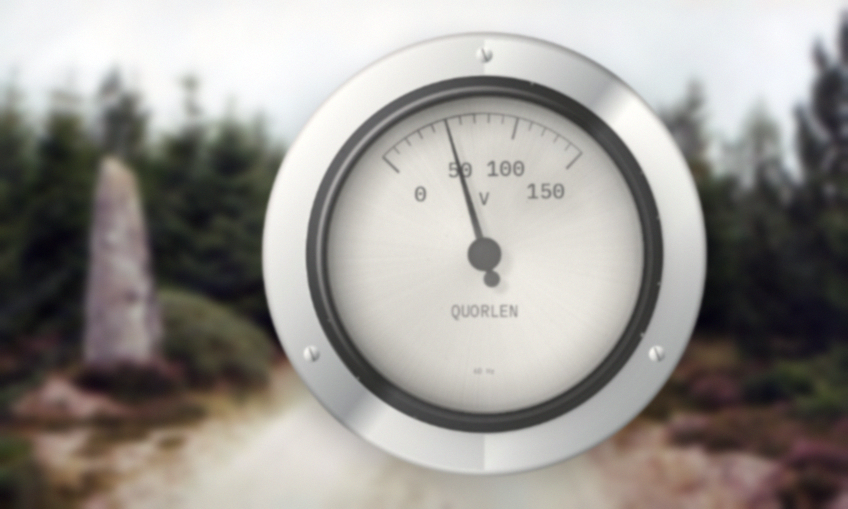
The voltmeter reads V 50
